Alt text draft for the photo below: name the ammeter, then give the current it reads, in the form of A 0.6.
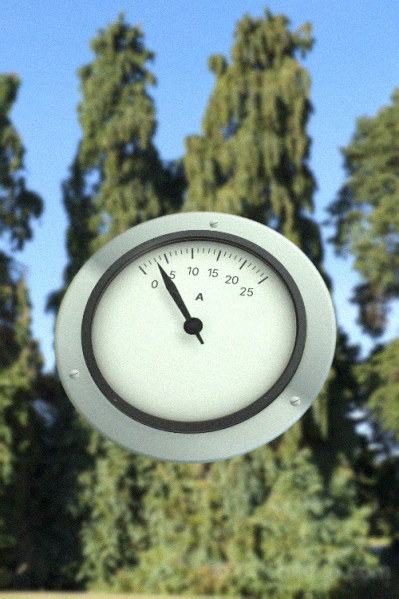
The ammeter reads A 3
